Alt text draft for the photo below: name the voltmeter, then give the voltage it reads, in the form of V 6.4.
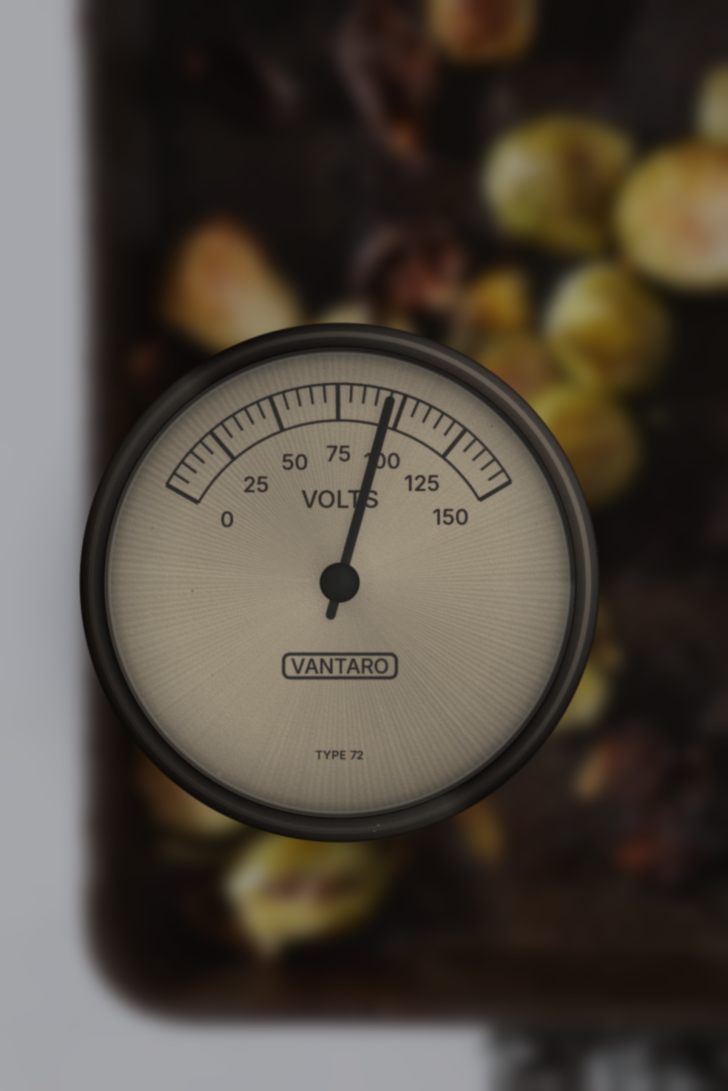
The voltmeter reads V 95
